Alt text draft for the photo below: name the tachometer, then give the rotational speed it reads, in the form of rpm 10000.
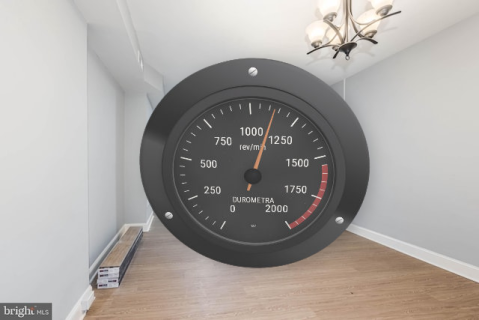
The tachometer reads rpm 1125
